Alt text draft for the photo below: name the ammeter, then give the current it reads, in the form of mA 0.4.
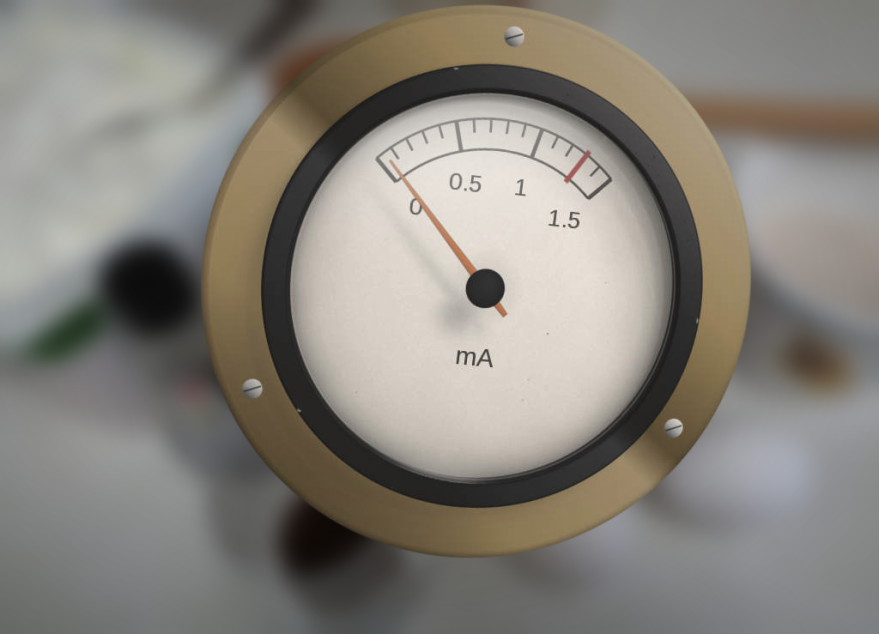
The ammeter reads mA 0.05
